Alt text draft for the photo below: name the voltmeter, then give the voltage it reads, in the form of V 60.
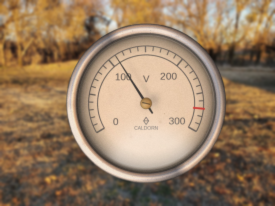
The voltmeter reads V 110
